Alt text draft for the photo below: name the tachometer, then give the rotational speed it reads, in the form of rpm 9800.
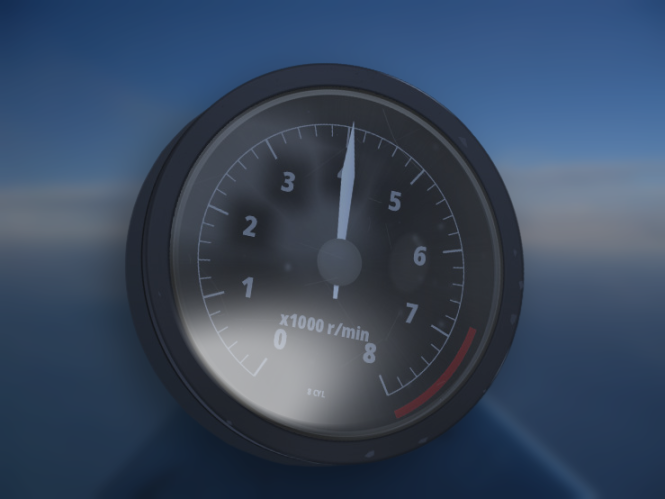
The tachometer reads rpm 4000
